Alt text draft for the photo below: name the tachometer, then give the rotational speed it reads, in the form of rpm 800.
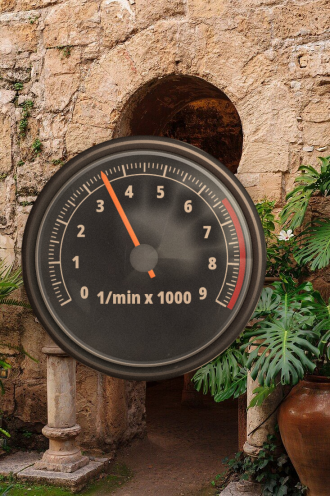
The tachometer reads rpm 3500
